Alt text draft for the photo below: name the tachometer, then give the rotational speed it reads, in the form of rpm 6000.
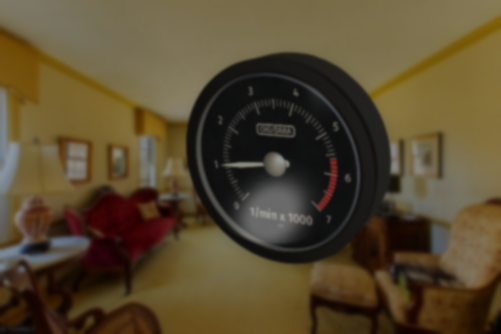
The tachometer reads rpm 1000
